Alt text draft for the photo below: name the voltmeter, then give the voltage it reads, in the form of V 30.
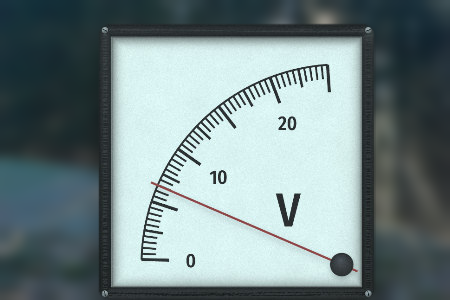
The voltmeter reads V 6.5
